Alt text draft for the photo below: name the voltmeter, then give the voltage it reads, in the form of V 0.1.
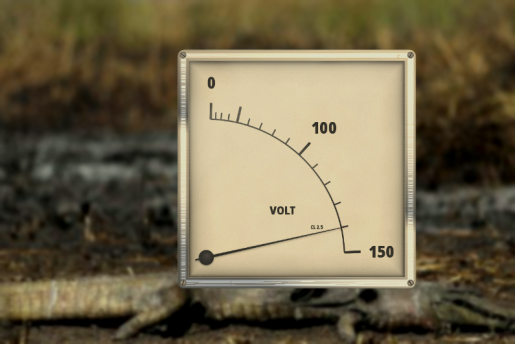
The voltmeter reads V 140
